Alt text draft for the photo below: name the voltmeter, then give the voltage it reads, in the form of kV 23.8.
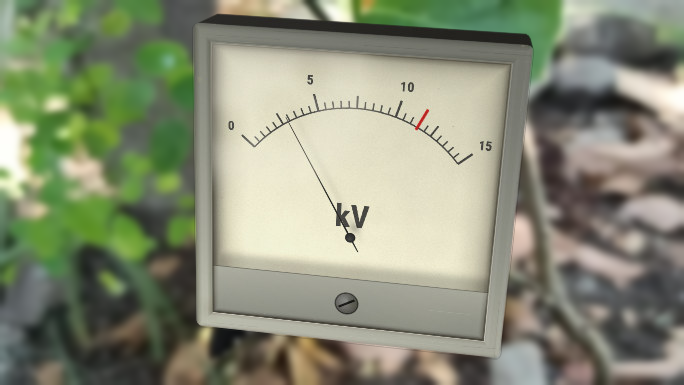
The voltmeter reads kV 3
